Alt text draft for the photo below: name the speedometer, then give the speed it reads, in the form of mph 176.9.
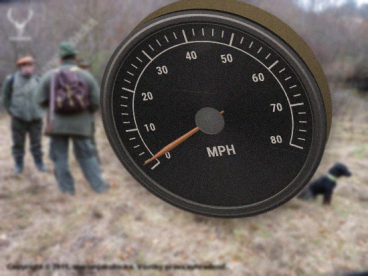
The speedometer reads mph 2
